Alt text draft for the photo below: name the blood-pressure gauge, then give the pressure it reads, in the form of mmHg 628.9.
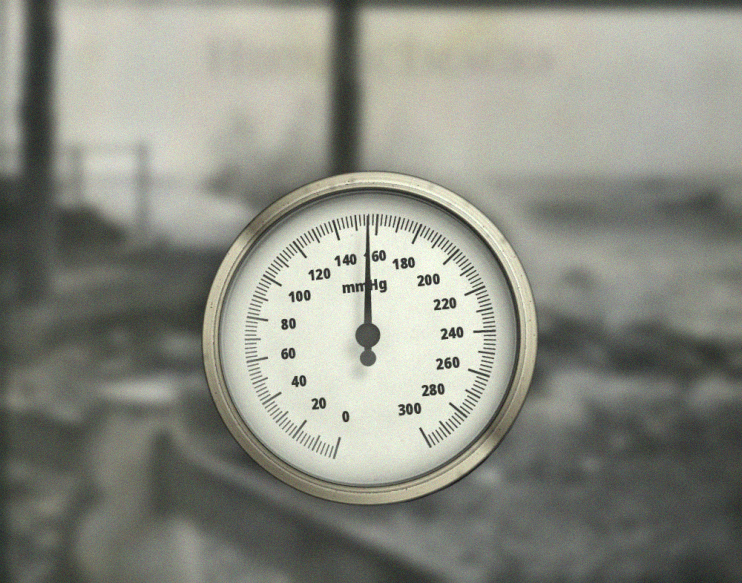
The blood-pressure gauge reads mmHg 156
